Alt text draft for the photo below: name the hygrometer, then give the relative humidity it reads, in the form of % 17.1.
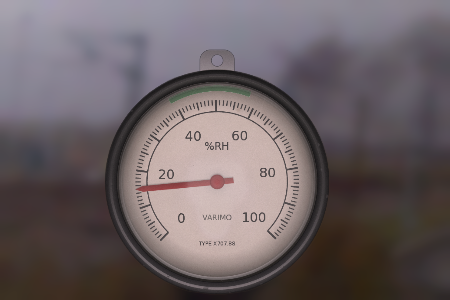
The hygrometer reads % 15
